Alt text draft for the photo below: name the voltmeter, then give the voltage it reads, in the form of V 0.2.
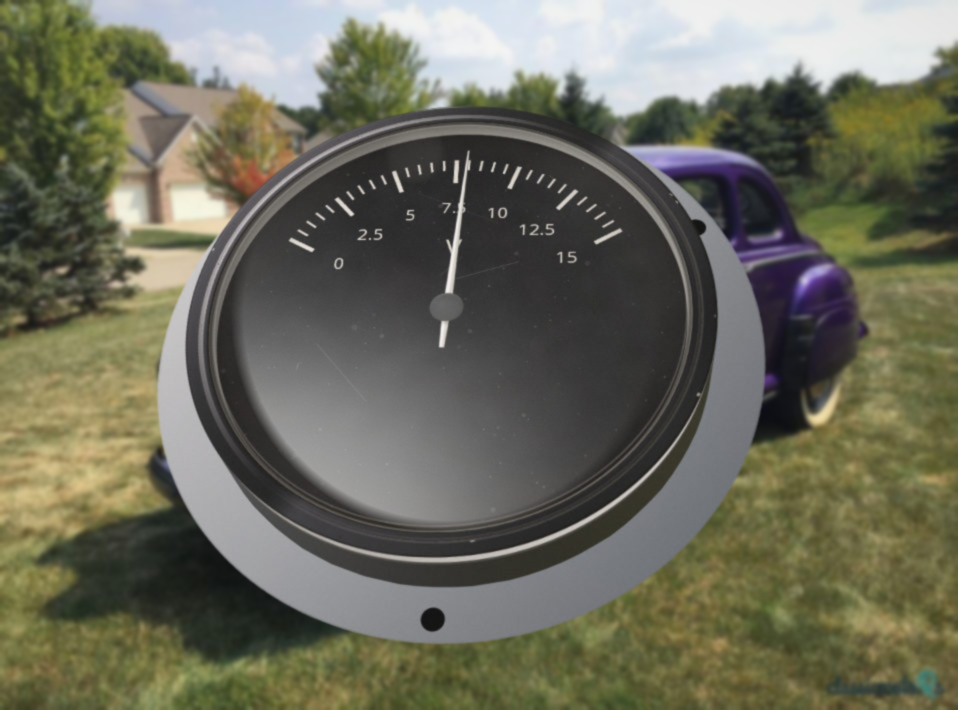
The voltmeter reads V 8
